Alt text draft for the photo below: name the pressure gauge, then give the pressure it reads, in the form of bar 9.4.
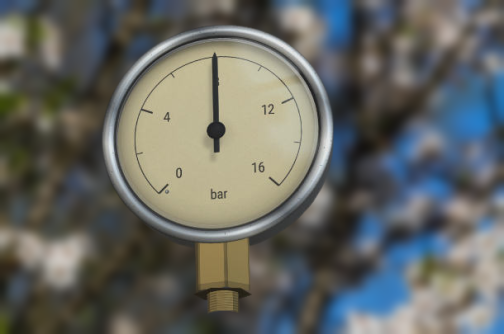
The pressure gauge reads bar 8
